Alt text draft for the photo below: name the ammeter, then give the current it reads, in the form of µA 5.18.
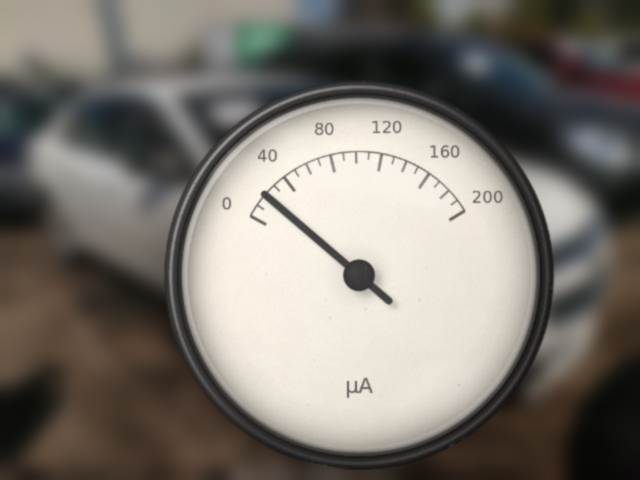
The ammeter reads µA 20
